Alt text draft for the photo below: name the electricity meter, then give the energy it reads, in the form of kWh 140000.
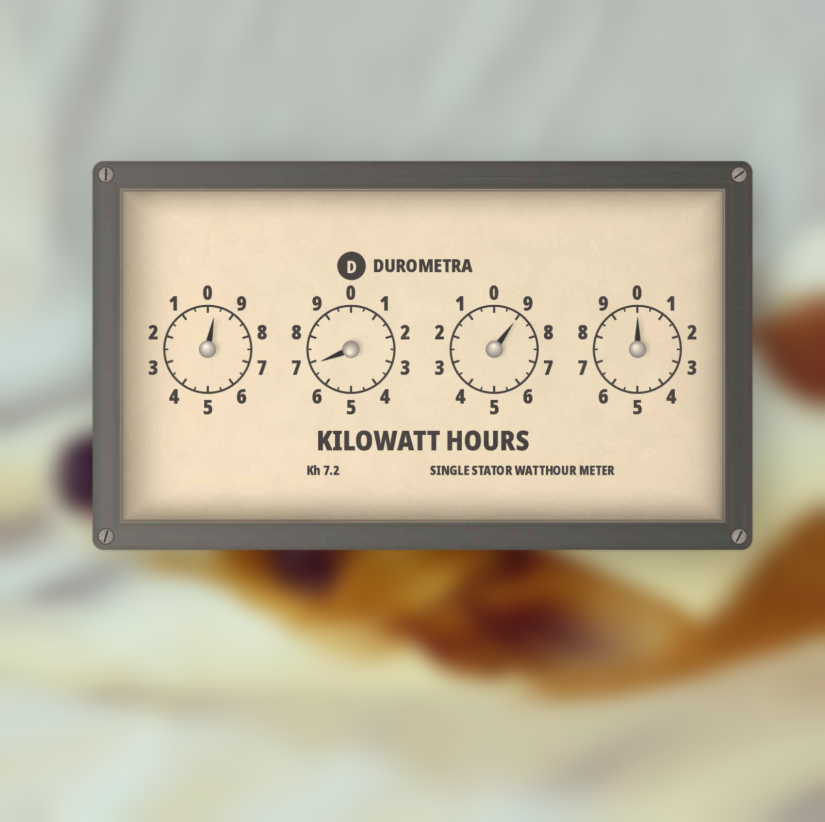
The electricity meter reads kWh 9690
